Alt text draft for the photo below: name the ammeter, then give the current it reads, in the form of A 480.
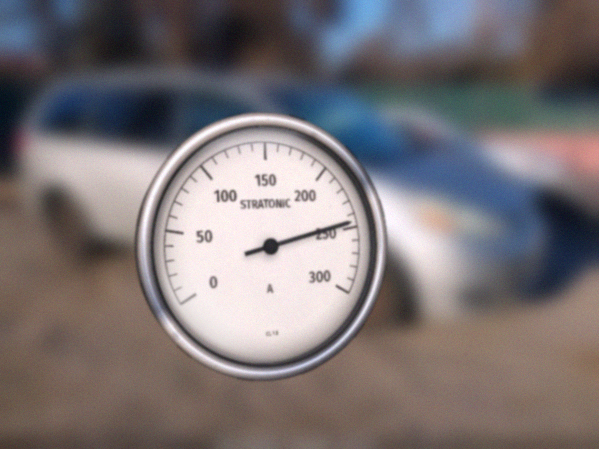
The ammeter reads A 245
